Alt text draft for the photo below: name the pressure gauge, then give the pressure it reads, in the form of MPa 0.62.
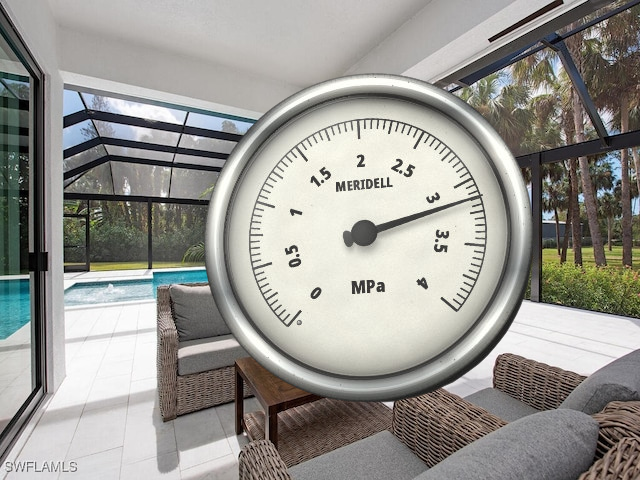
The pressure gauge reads MPa 3.15
